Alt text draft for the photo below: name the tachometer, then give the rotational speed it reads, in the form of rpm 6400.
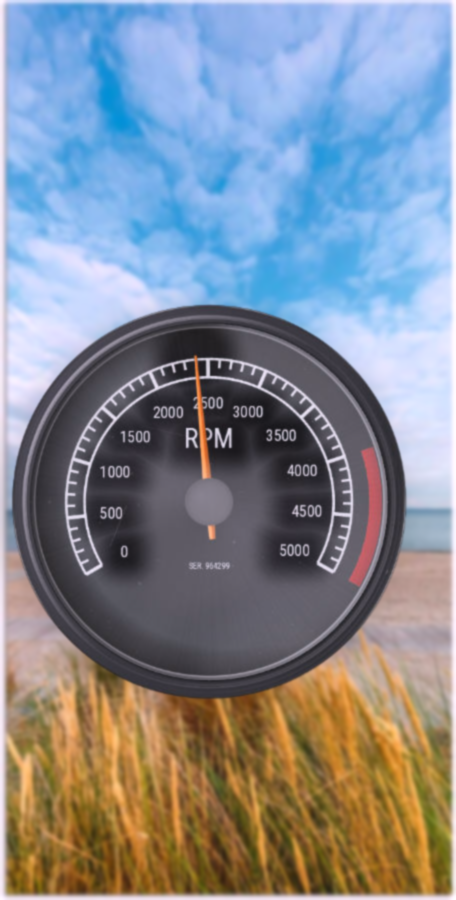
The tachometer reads rpm 2400
